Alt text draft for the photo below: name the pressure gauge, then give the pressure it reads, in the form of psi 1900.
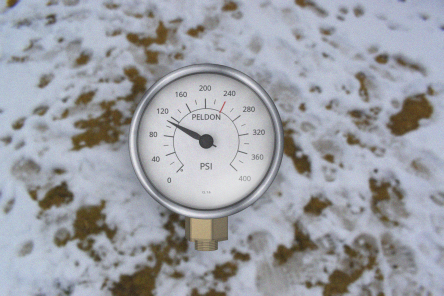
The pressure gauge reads psi 110
